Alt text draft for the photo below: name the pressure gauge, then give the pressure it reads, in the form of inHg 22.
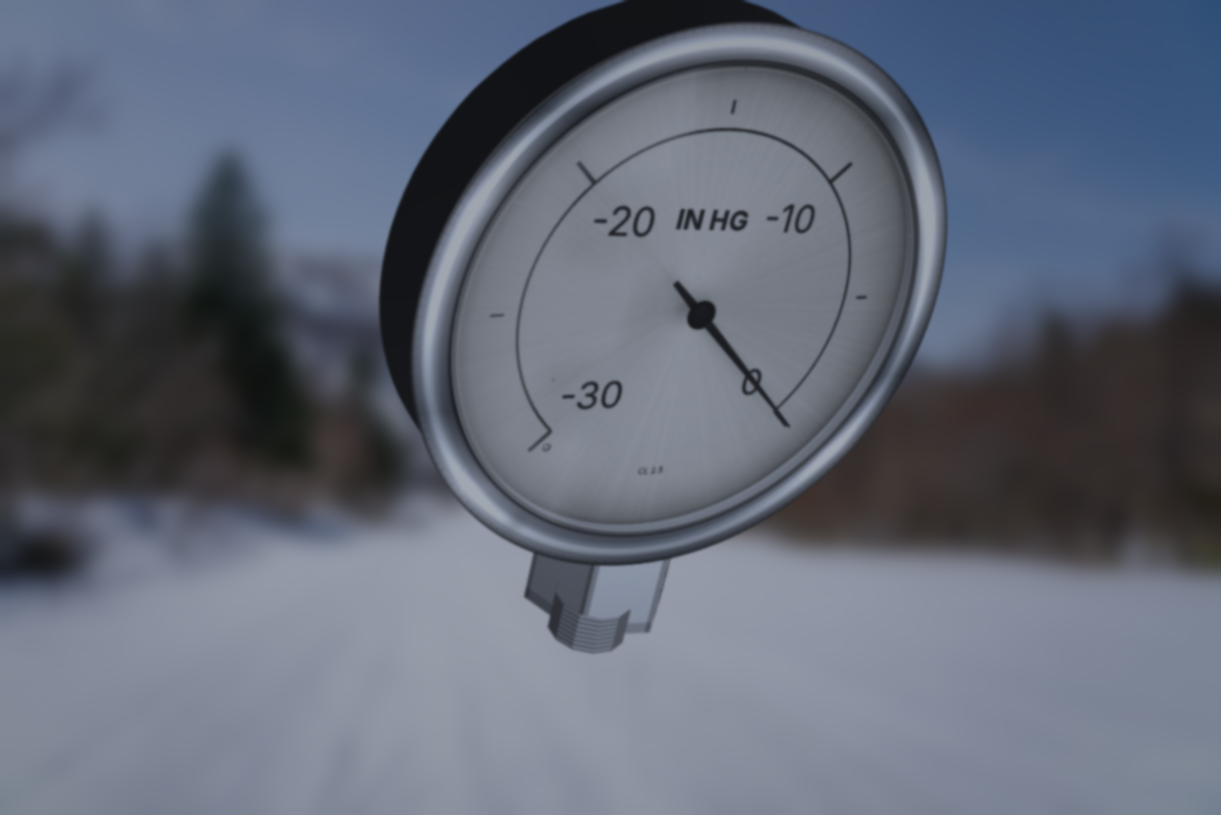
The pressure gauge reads inHg 0
